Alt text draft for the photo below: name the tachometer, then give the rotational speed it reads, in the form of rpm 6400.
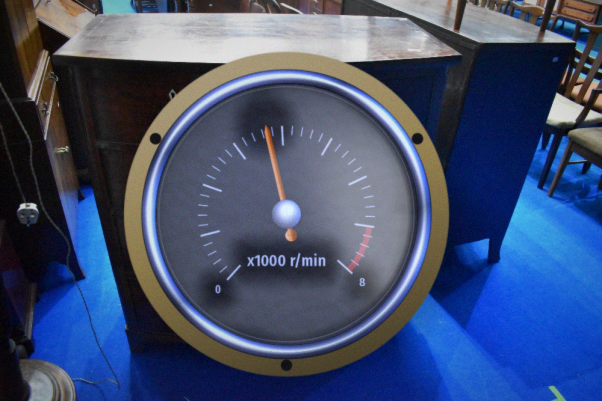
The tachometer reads rpm 3700
